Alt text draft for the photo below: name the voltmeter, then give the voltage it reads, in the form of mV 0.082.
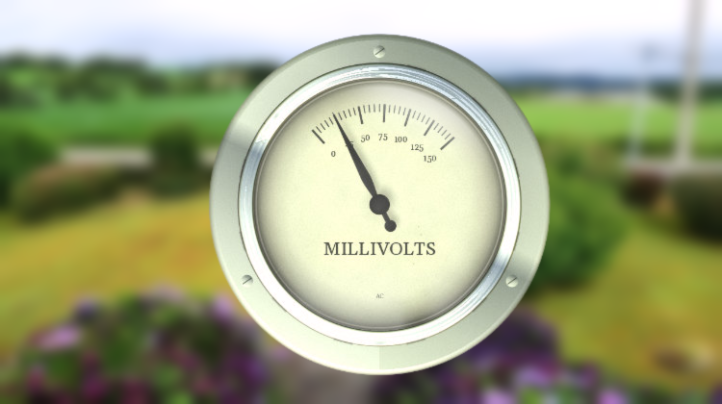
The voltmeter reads mV 25
